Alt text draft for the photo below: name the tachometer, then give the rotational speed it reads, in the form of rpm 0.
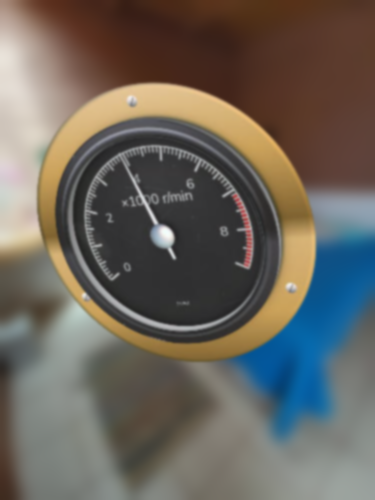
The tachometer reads rpm 4000
